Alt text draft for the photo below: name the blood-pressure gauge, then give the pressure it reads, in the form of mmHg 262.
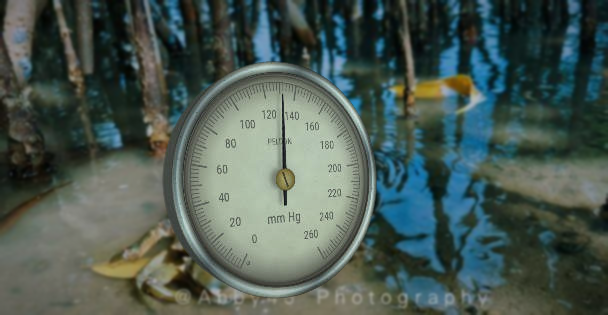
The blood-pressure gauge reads mmHg 130
